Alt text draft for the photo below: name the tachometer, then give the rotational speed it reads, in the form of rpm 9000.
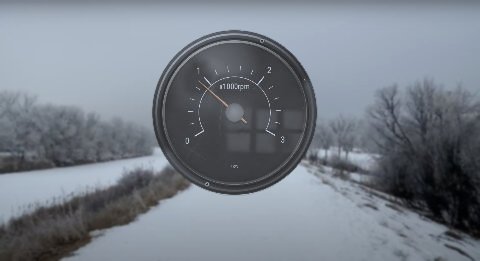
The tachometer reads rpm 900
